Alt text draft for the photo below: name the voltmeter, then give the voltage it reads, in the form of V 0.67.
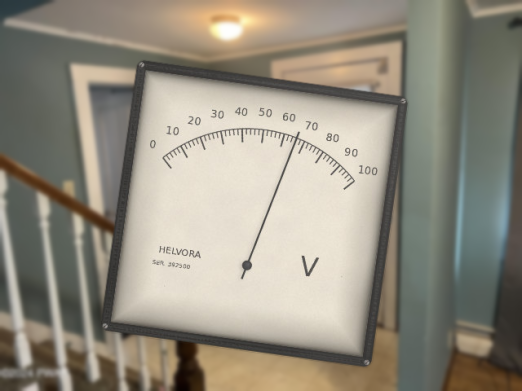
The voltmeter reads V 66
